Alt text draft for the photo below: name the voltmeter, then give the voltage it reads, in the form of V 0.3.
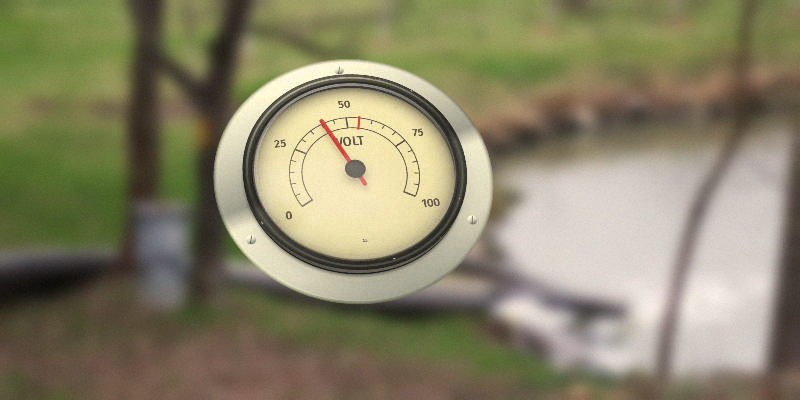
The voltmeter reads V 40
